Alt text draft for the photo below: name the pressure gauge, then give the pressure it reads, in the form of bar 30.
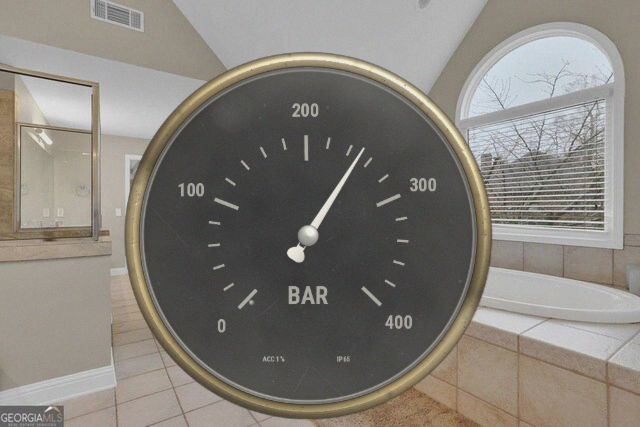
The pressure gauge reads bar 250
